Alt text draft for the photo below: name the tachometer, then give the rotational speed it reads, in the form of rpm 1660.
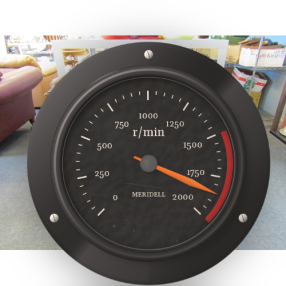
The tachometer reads rpm 1850
